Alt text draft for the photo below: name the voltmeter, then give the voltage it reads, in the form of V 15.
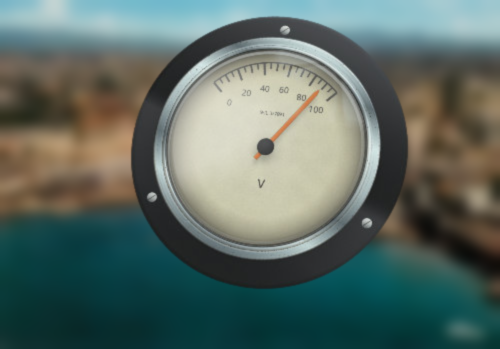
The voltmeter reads V 90
